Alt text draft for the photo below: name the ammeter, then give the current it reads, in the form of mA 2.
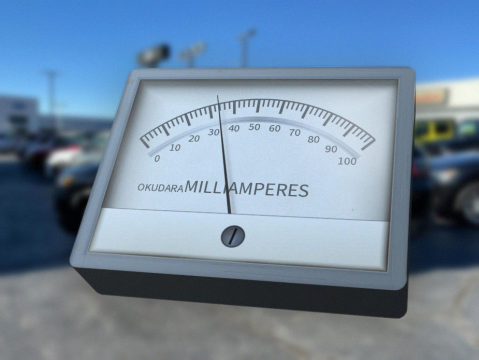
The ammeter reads mA 34
